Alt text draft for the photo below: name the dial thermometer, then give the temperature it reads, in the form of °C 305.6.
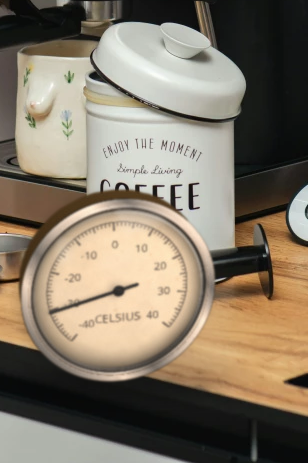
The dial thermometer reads °C -30
